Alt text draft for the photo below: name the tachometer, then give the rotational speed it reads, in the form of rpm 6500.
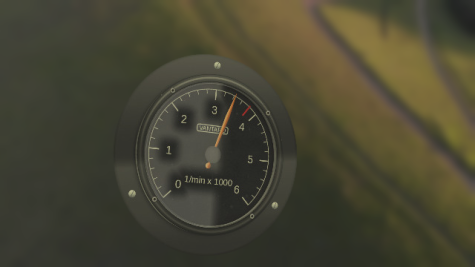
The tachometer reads rpm 3400
